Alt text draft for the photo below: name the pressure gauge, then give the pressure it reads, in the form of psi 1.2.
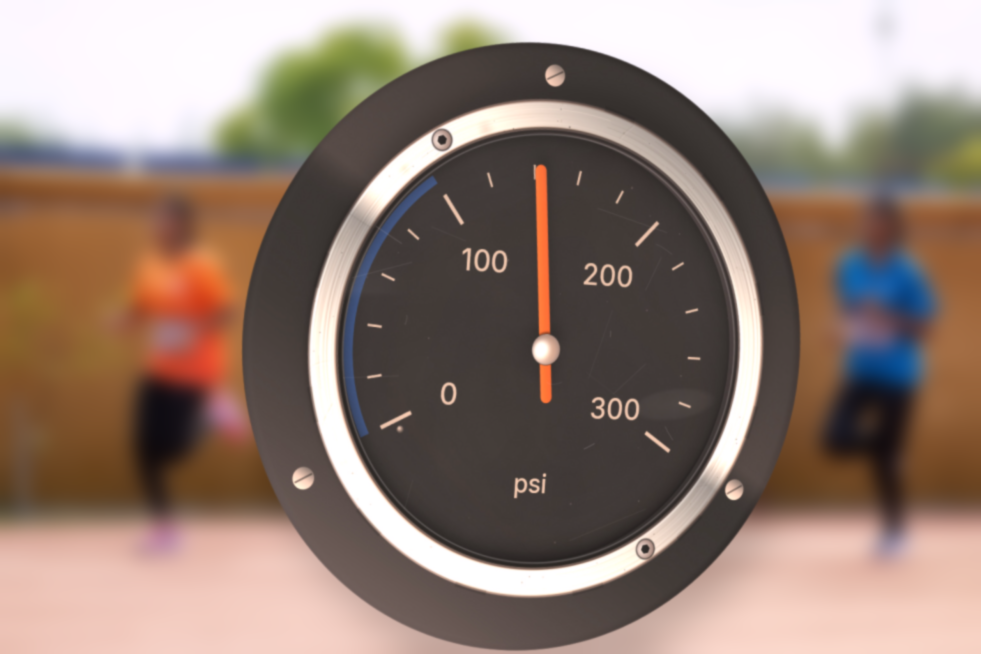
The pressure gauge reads psi 140
